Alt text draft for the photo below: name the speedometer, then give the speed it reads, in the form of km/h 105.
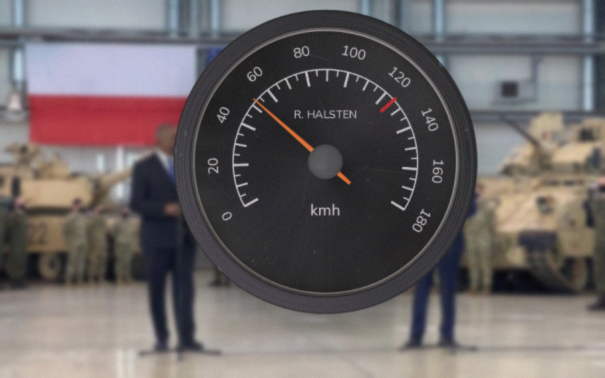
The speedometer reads km/h 52.5
